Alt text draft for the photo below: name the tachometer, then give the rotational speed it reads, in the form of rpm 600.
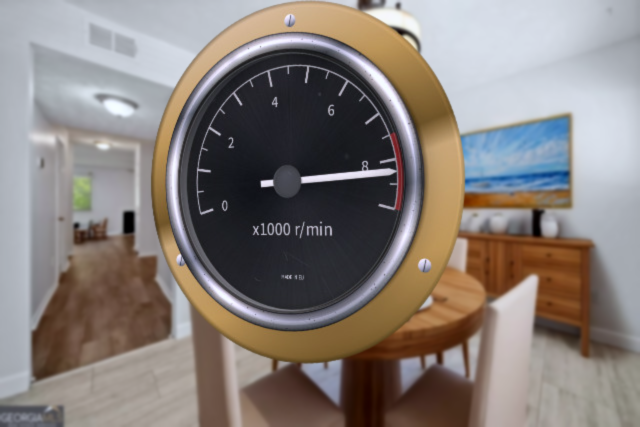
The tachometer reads rpm 8250
